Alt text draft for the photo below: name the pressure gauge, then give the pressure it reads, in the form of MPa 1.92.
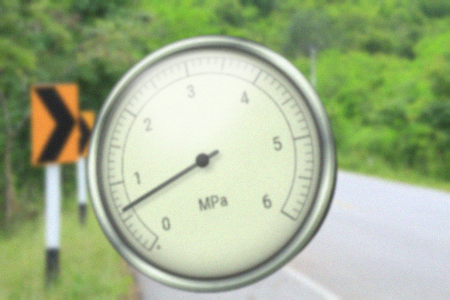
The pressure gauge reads MPa 0.6
